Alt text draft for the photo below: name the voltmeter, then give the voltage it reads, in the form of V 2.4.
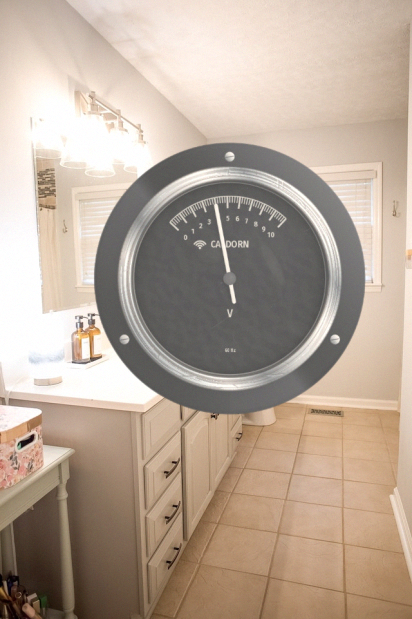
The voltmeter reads V 4
